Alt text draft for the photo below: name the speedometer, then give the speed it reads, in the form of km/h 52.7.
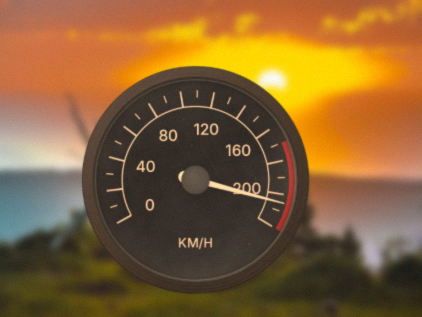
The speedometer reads km/h 205
